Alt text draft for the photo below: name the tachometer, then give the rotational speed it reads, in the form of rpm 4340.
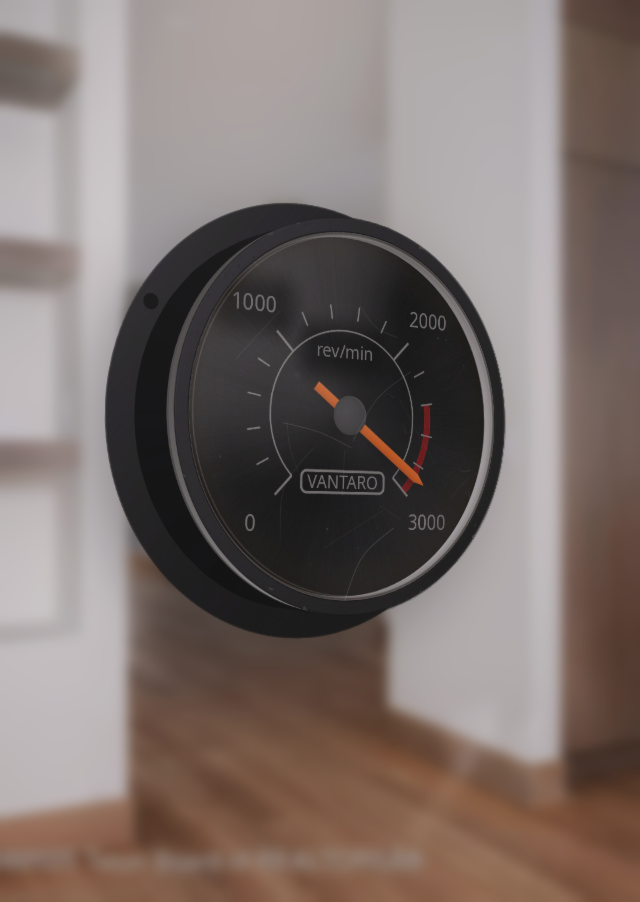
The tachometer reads rpm 2900
